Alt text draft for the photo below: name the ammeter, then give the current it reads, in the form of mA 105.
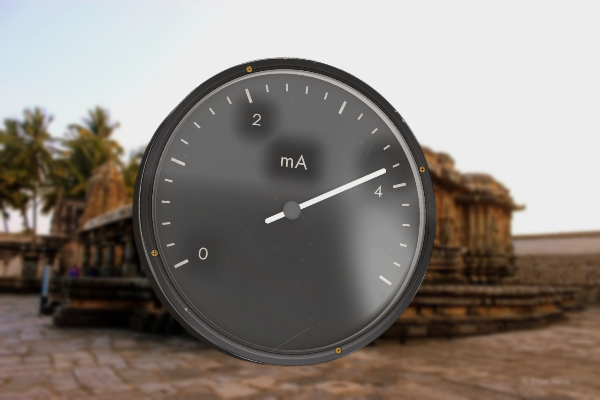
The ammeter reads mA 3.8
